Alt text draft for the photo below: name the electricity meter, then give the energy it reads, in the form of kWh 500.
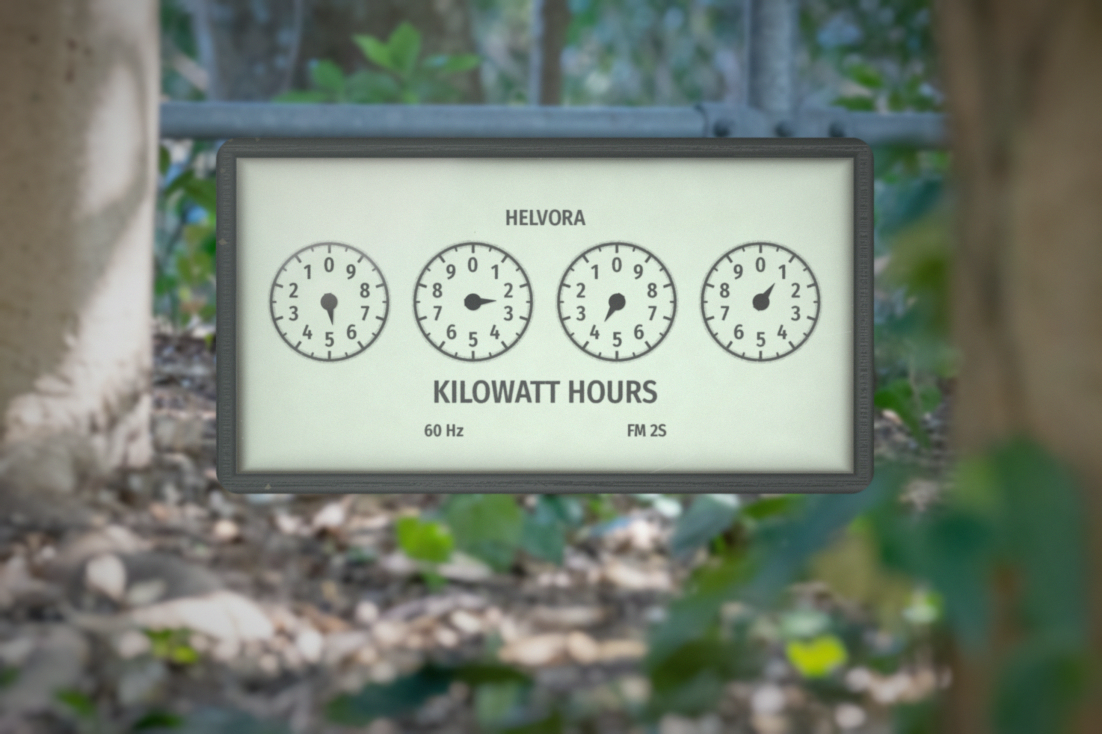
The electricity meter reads kWh 5241
